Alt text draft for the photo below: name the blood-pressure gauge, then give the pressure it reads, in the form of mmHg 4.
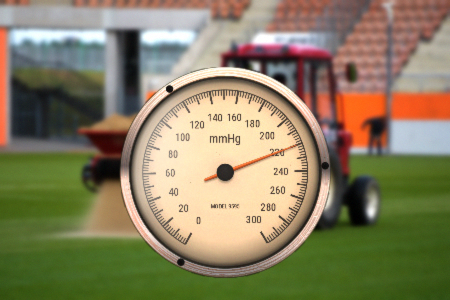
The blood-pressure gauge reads mmHg 220
